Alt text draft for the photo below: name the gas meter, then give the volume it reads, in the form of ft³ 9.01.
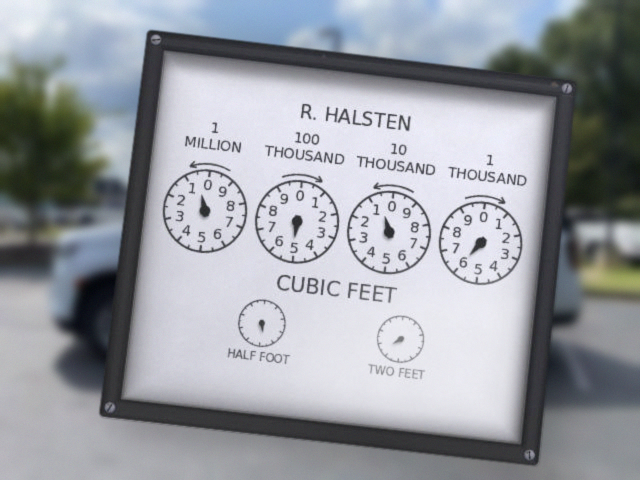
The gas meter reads ft³ 50600
